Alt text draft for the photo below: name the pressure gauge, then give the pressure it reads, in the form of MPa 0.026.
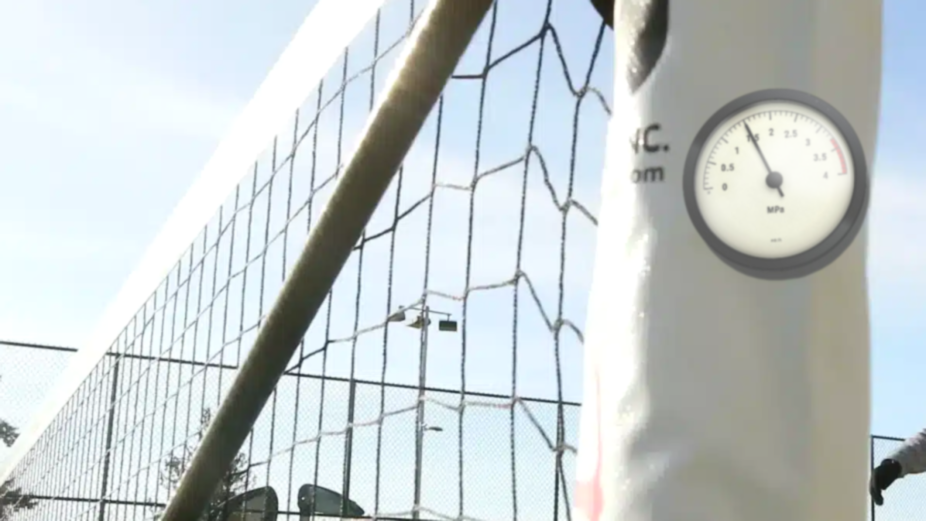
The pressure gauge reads MPa 1.5
